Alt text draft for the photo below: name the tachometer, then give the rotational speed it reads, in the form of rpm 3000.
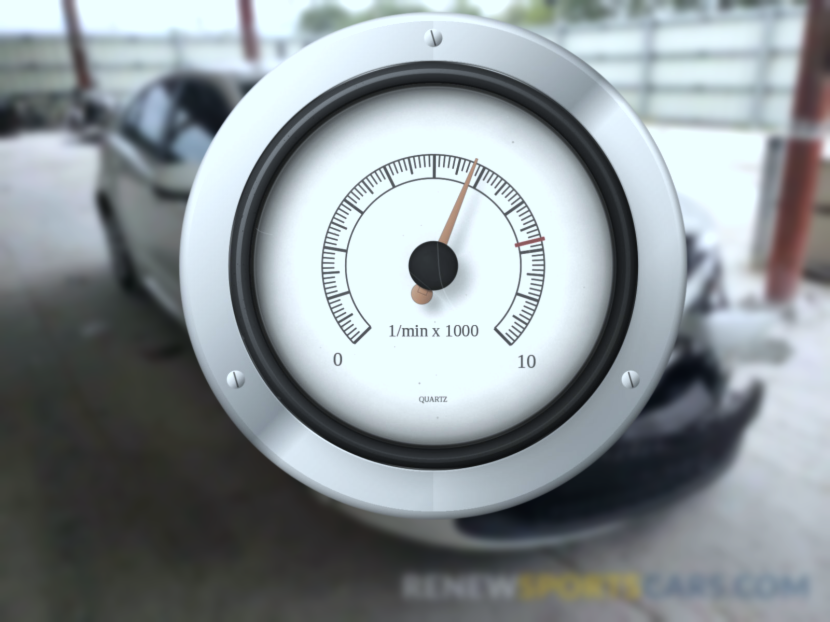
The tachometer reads rpm 5800
